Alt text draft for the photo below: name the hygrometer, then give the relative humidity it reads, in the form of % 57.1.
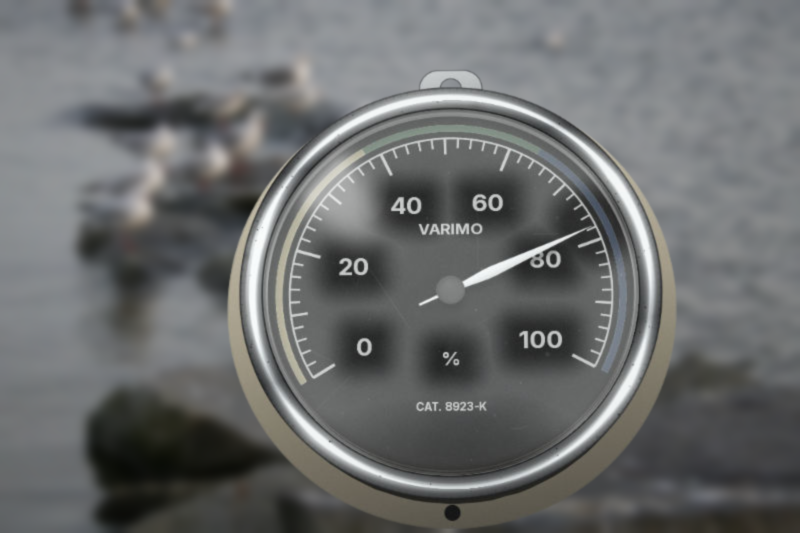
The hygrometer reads % 78
